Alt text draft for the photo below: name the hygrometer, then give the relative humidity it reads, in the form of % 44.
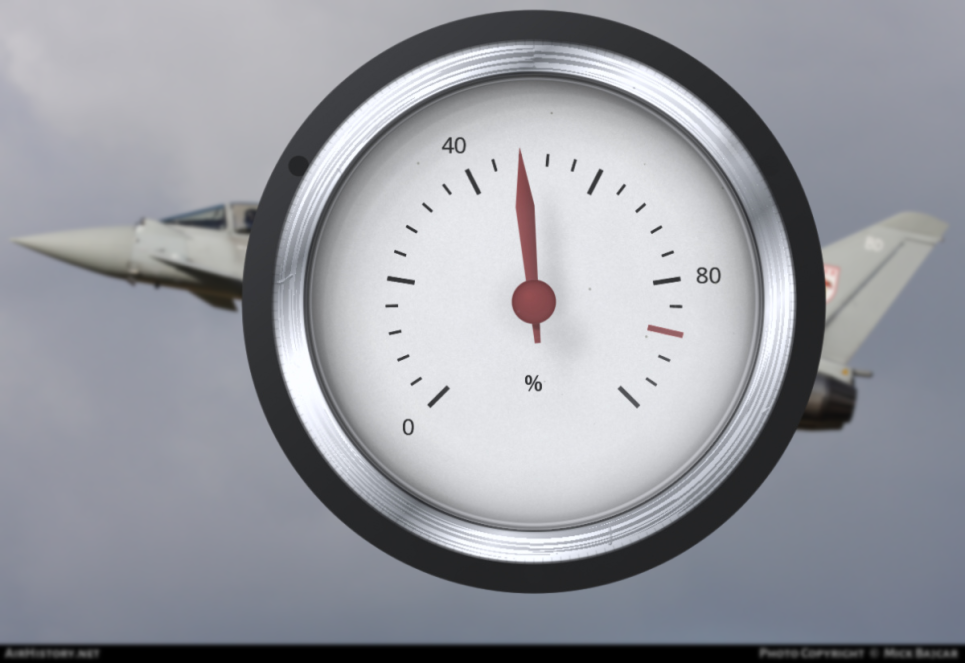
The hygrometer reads % 48
